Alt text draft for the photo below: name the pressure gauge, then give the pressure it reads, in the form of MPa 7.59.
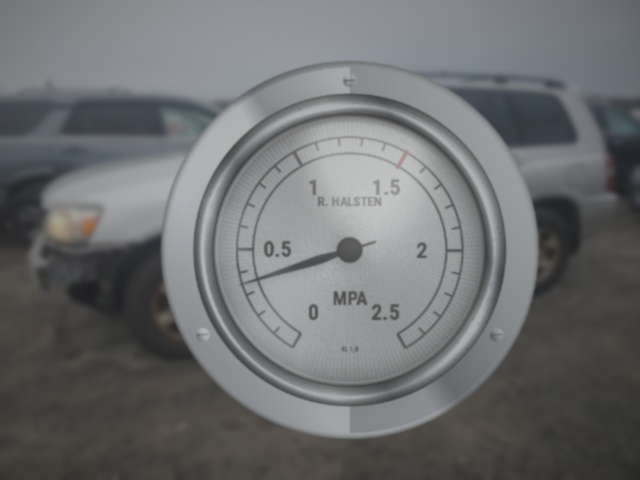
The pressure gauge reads MPa 0.35
